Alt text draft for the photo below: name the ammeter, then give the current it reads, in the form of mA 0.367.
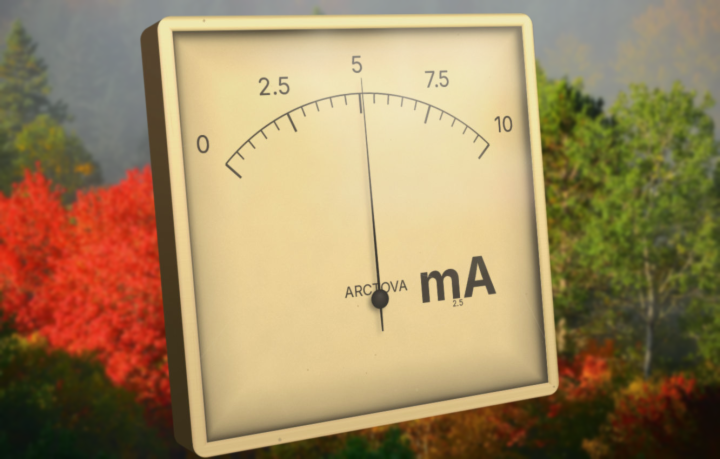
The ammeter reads mA 5
